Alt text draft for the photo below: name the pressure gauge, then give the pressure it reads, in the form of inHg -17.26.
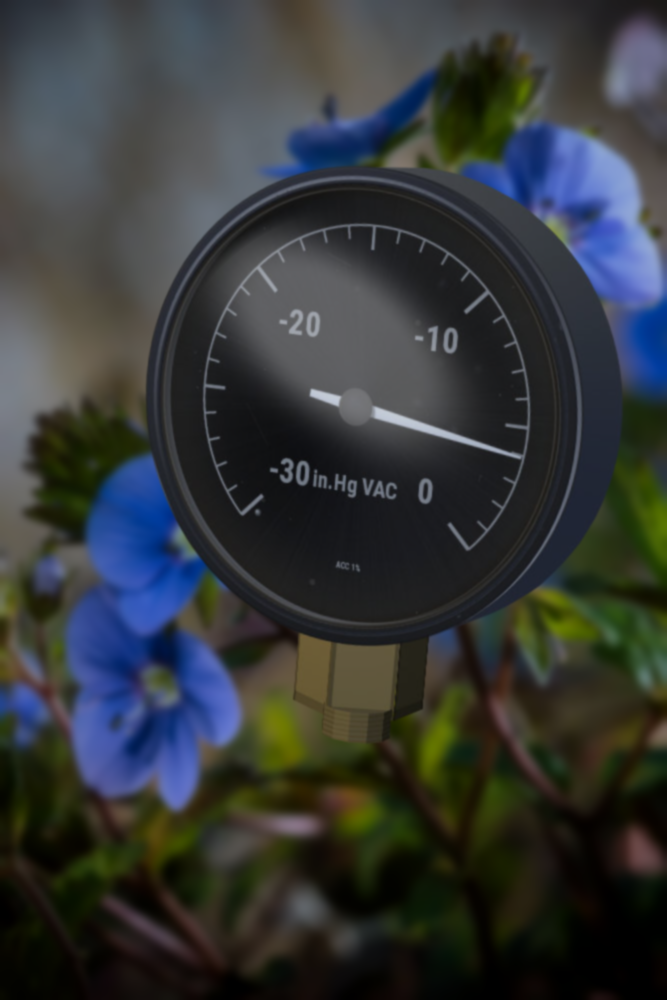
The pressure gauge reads inHg -4
